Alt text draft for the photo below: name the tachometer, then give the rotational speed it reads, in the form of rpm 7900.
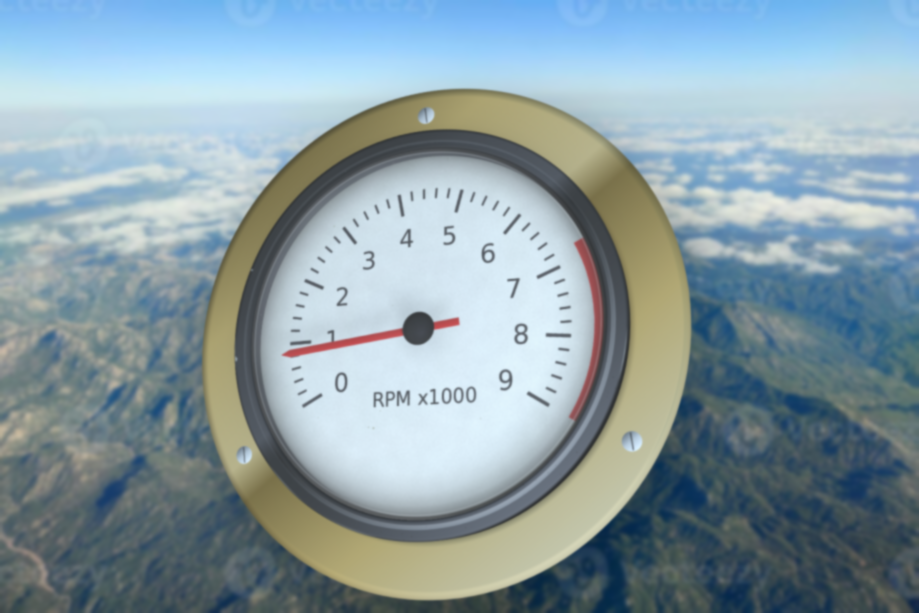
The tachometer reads rpm 800
